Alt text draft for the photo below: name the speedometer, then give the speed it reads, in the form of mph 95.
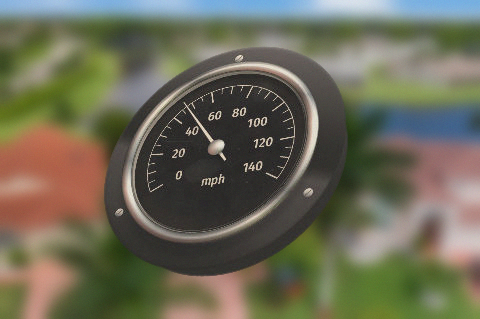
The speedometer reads mph 47.5
